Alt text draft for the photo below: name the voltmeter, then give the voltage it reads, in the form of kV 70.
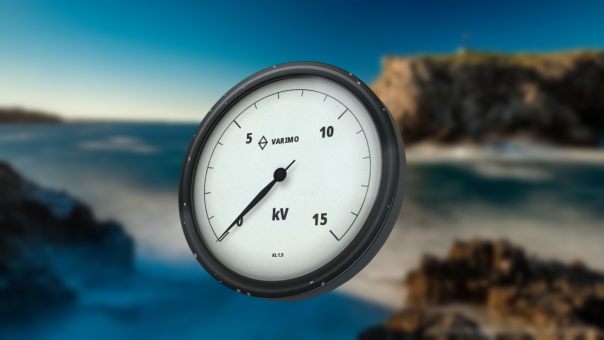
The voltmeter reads kV 0
